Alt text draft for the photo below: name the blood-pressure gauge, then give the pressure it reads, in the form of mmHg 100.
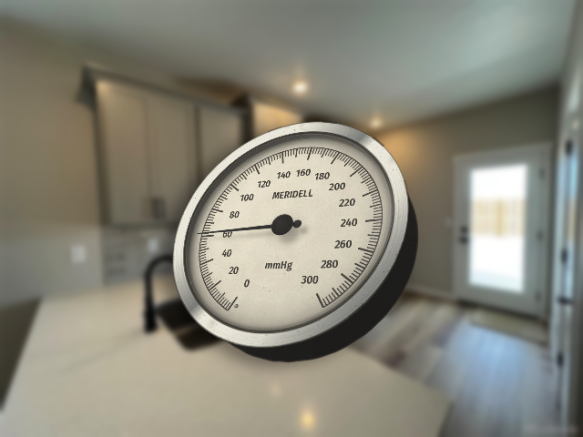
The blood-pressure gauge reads mmHg 60
